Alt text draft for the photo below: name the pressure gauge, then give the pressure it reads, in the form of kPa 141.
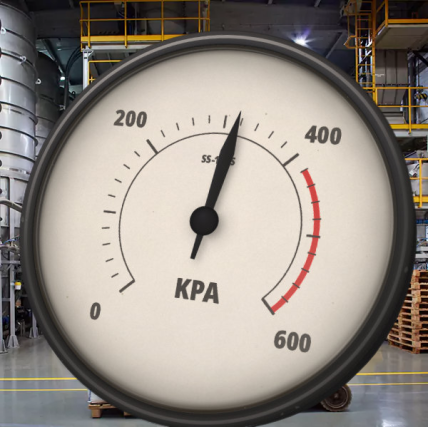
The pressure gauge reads kPa 320
